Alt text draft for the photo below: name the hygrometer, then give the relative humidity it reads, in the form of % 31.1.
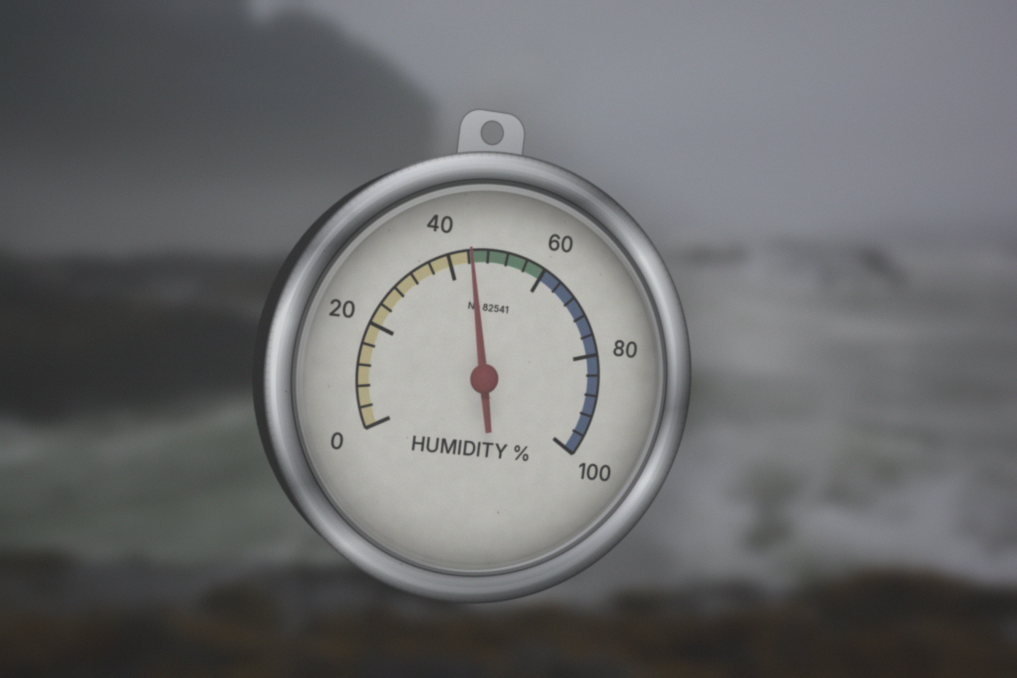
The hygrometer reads % 44
